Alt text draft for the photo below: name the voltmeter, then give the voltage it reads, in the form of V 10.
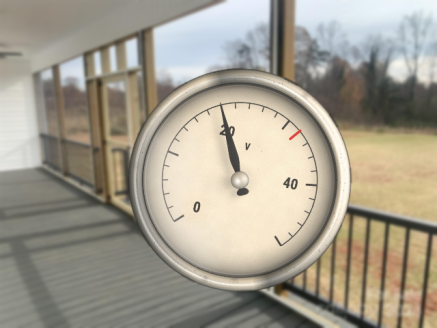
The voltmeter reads V 20
